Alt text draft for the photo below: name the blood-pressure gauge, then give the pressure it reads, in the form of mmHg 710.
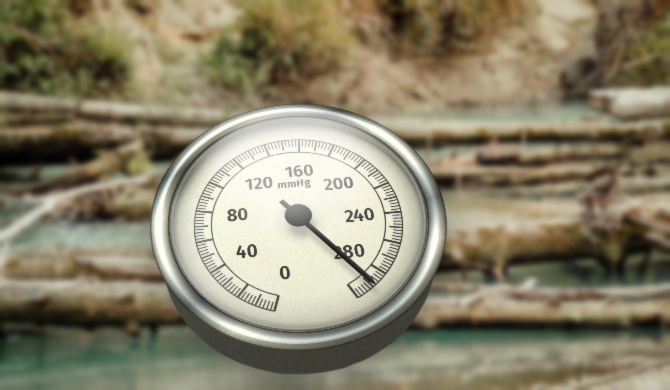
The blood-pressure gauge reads mmHg 290
